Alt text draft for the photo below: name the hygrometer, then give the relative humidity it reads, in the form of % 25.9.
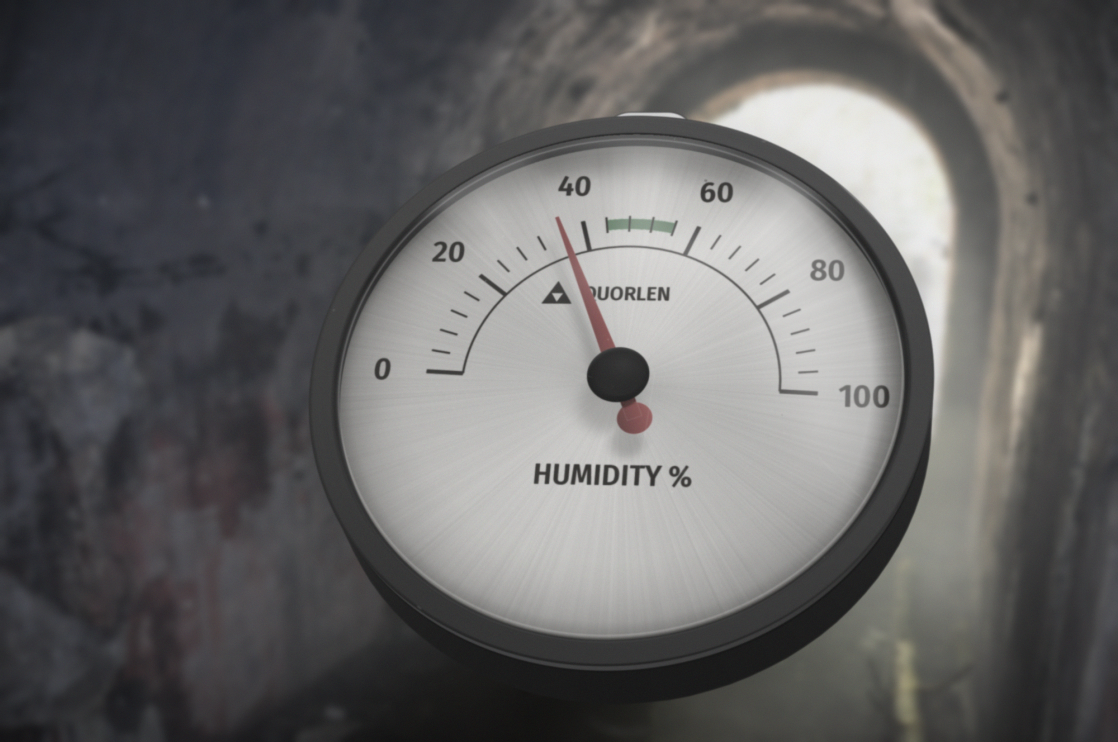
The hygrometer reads % 36
